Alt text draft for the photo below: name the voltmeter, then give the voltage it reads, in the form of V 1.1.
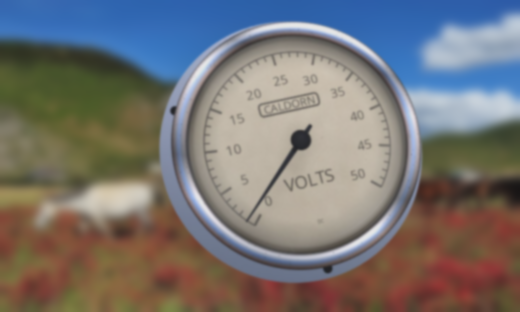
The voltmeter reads V 1
